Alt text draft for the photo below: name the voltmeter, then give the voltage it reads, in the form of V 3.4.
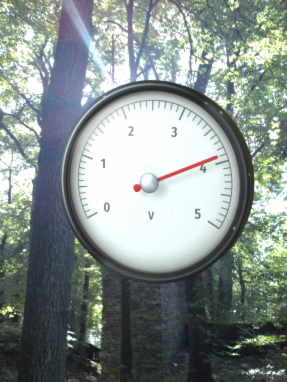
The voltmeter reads V 3.9
